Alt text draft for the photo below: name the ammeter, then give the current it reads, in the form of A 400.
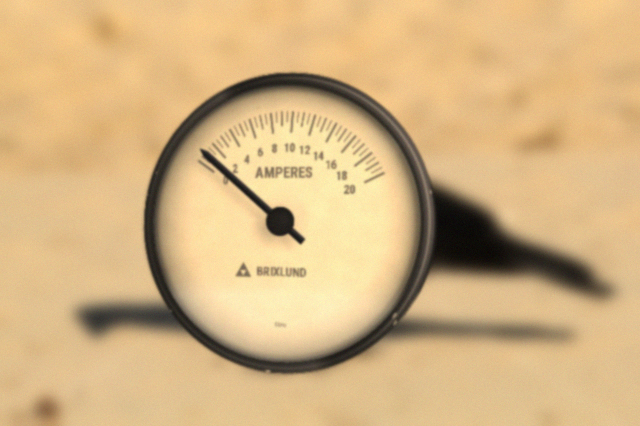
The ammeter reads A 1
